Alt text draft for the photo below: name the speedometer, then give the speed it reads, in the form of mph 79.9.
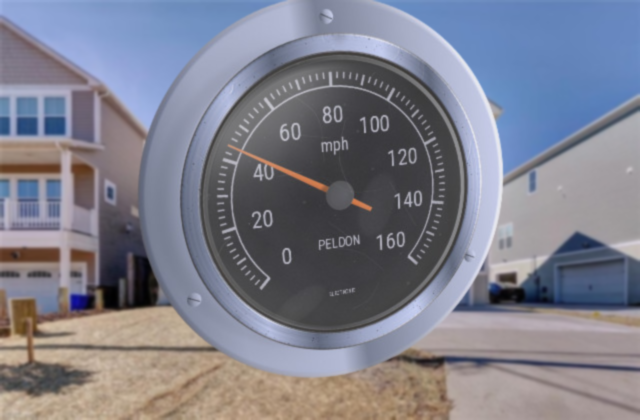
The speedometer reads mph 44
